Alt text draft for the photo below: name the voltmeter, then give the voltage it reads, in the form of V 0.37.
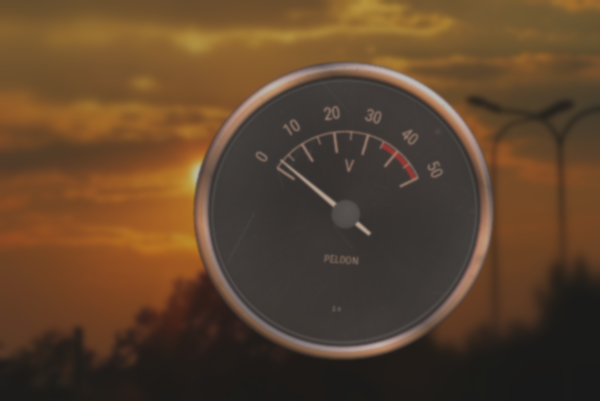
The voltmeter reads V 2.5
